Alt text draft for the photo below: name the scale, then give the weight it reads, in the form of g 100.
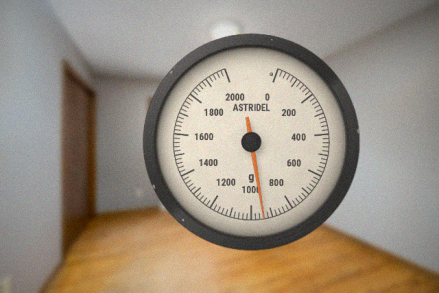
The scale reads g 940
